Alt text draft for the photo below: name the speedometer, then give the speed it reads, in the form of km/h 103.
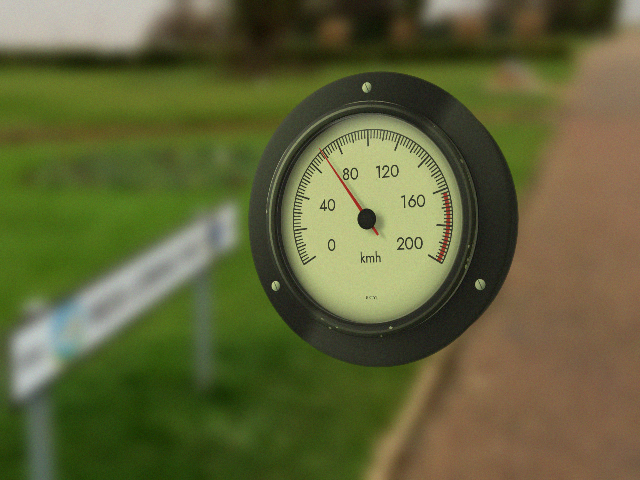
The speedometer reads km/h 70
